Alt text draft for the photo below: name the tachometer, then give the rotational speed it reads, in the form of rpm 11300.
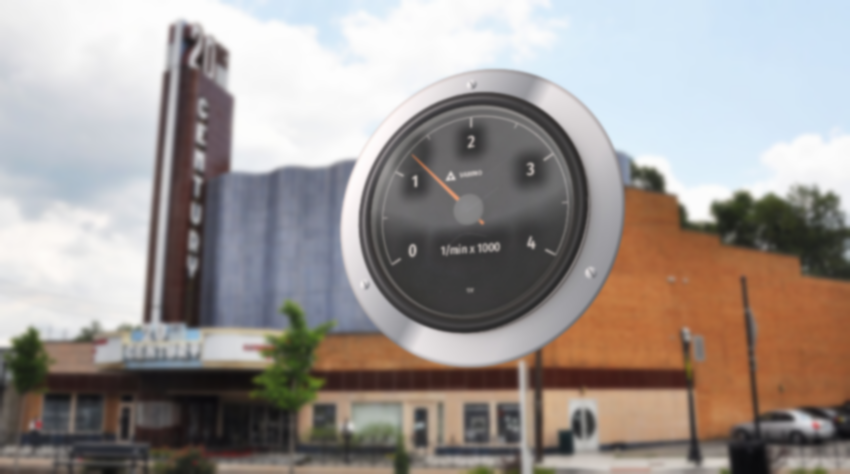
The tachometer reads rpm 1250
